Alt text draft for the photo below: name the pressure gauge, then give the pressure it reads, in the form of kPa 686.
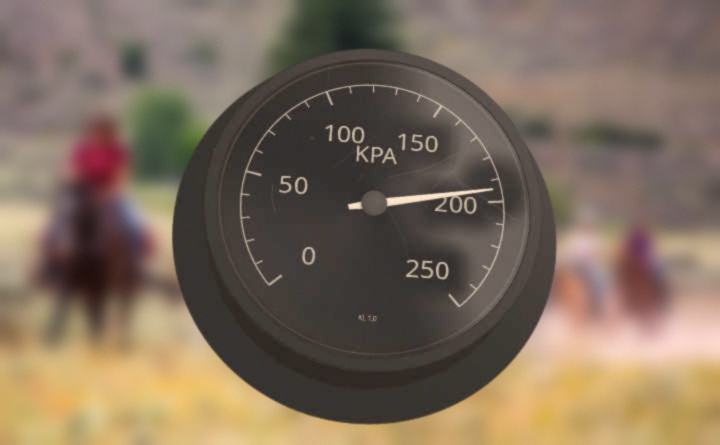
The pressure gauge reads kPa 195
